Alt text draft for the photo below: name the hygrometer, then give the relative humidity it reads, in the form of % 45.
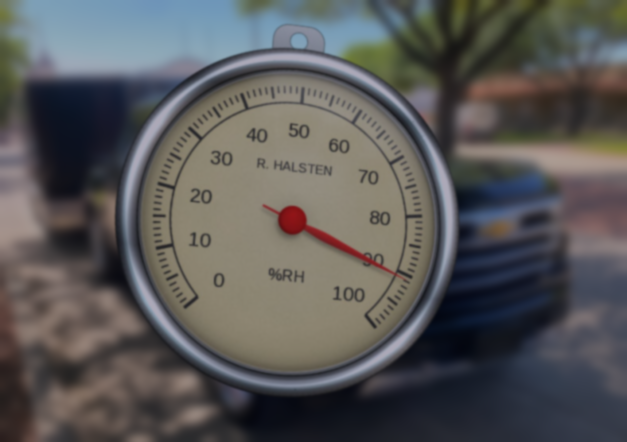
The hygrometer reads % 91
